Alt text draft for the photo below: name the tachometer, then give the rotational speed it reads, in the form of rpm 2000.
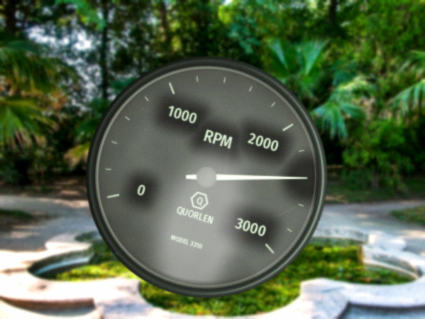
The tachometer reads rpm 2400
